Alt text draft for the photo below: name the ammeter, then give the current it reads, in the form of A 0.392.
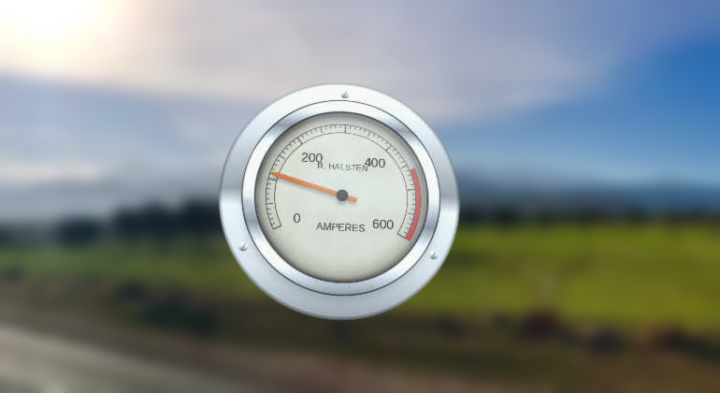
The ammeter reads A 110
